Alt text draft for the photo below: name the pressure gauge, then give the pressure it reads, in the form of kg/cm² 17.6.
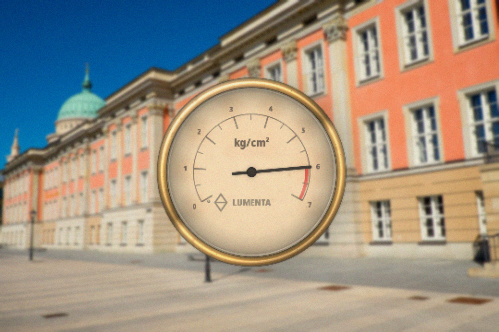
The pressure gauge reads kg/cm² 6
